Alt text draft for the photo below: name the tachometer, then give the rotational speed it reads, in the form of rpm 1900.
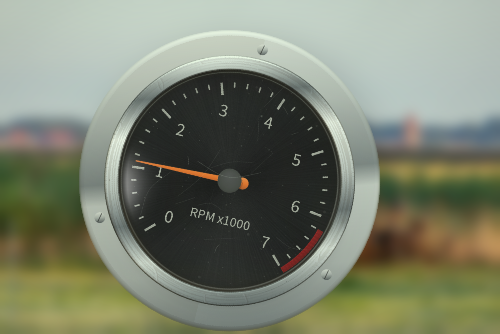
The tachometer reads rpm 1100
